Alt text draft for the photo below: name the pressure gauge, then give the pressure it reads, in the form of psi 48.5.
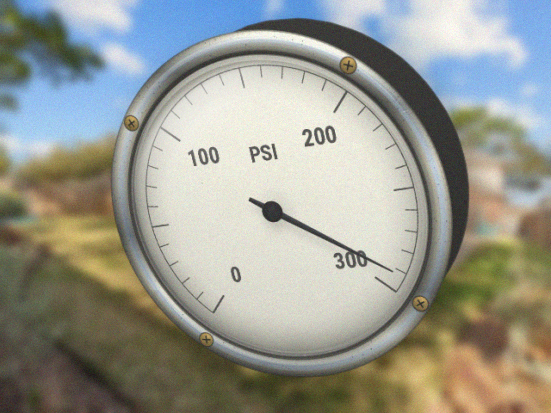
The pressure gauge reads psi 290
